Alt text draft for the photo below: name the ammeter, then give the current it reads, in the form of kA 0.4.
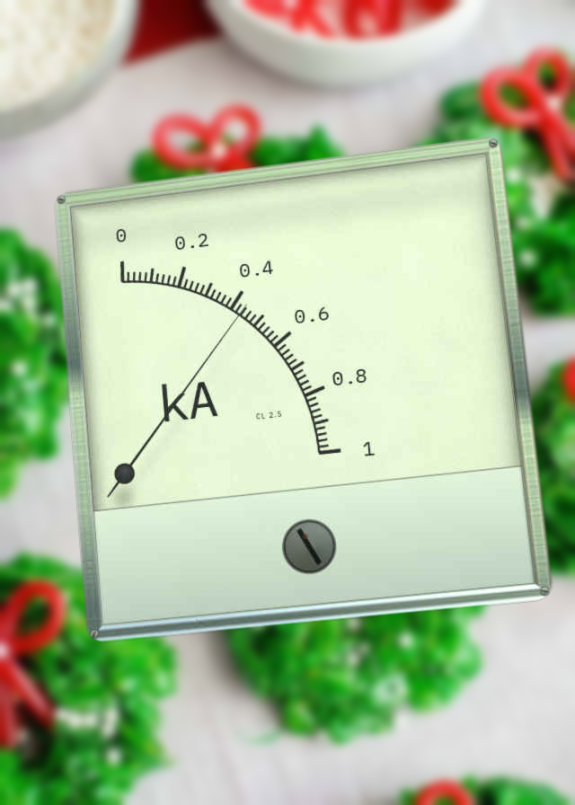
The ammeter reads kA 0.44
